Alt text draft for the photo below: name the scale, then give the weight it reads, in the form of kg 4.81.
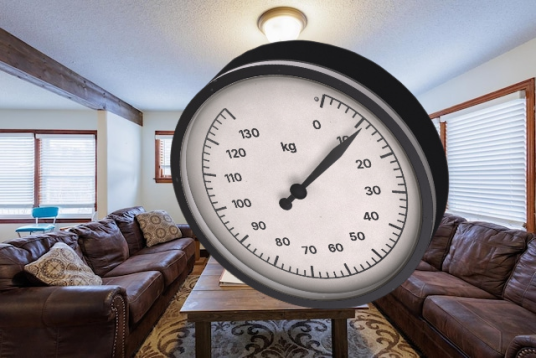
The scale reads kg 11
